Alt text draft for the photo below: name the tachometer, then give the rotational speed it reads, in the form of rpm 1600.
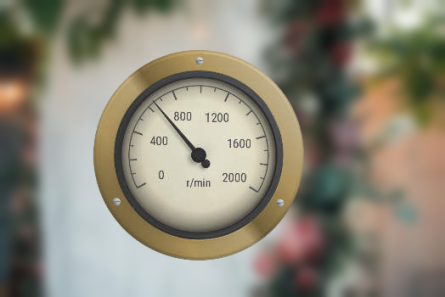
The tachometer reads rpm 650
